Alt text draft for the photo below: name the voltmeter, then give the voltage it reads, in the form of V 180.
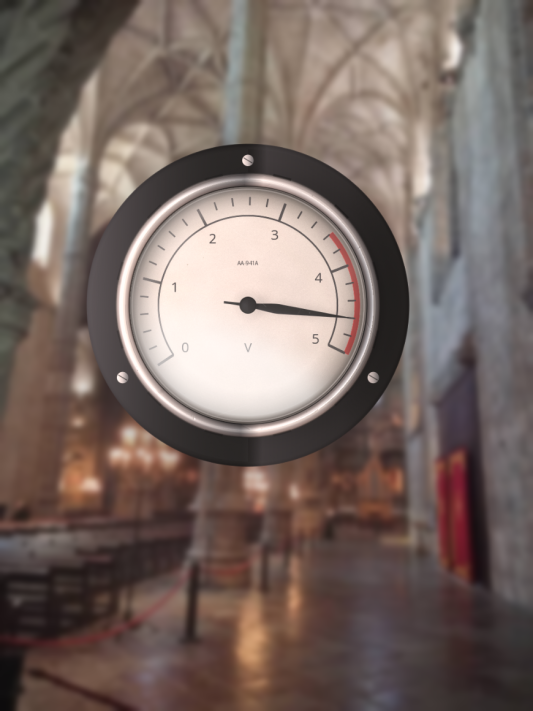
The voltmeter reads V 4.6
